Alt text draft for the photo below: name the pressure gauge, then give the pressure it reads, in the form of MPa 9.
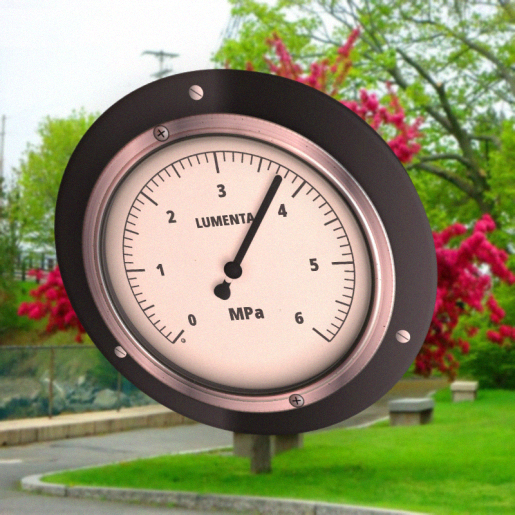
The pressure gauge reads MPa 3.75
